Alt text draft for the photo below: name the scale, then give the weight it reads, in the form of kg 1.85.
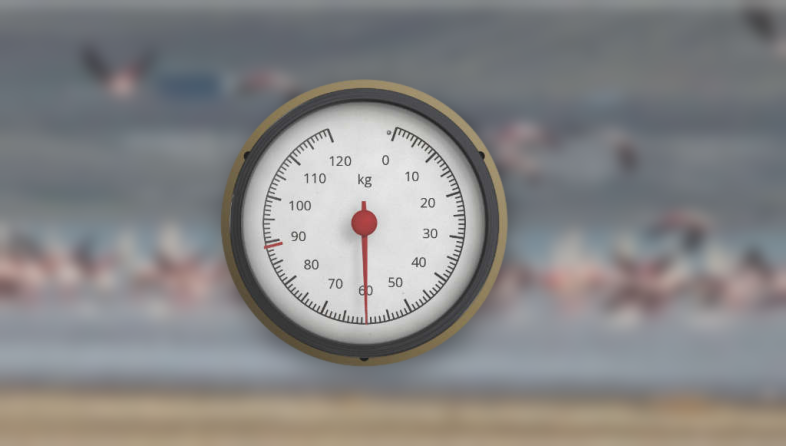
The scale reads kg 60
